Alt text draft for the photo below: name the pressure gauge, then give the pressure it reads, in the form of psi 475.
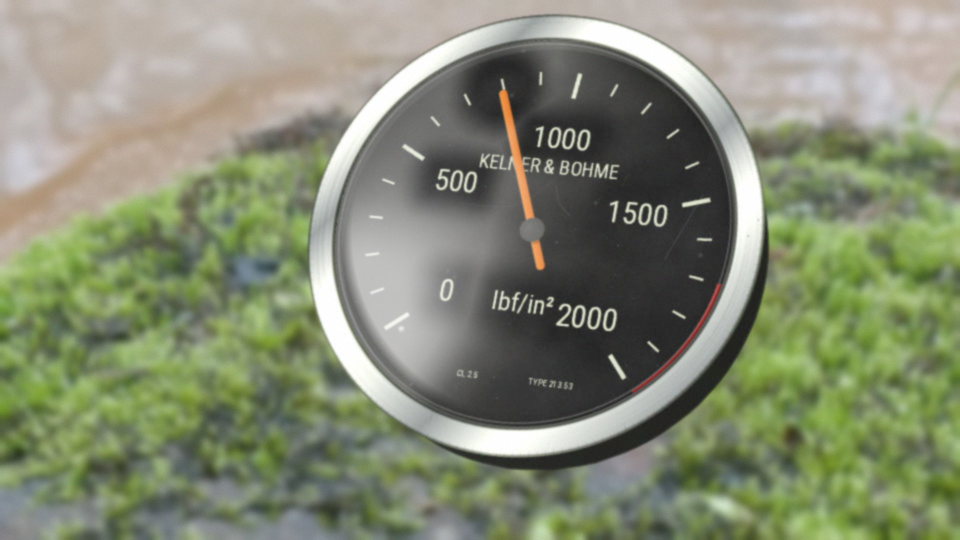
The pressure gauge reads psi 800
